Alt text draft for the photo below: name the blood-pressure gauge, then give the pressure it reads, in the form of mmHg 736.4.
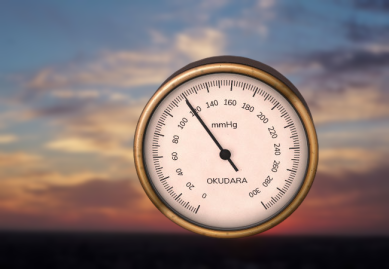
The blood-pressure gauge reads mmHg 120
